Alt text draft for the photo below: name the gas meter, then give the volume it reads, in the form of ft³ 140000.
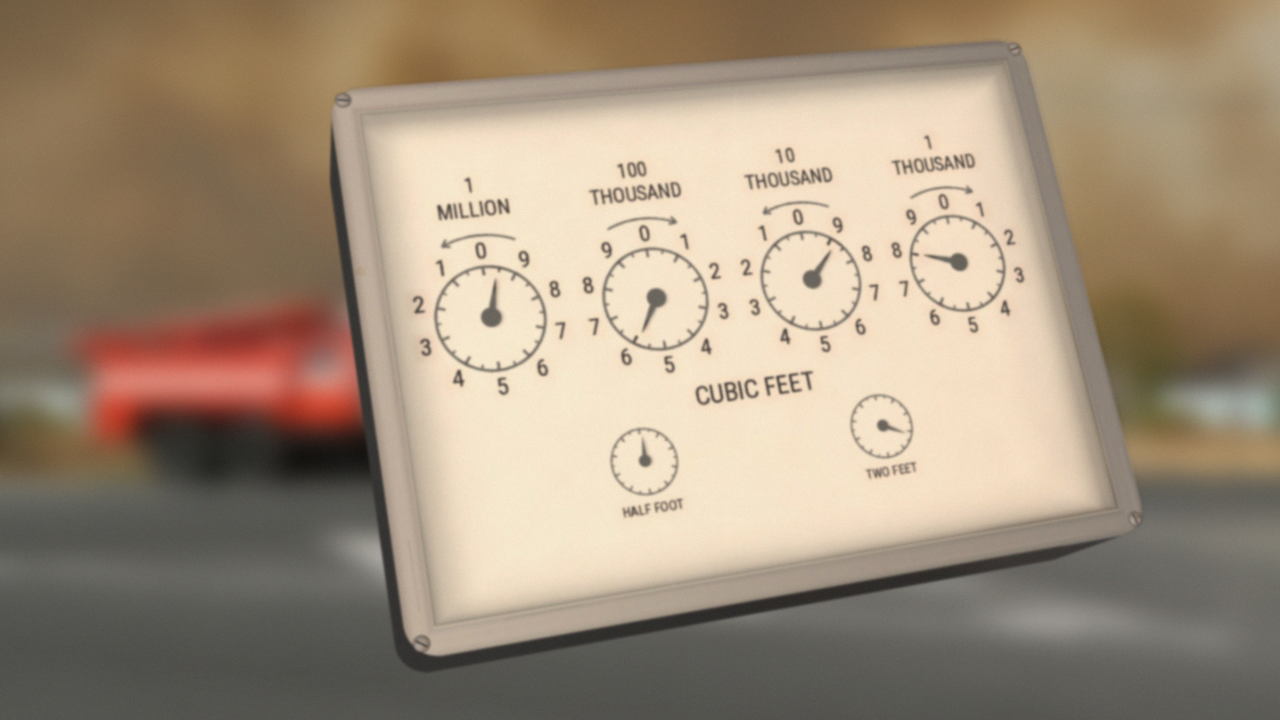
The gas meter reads ft³ 958800
